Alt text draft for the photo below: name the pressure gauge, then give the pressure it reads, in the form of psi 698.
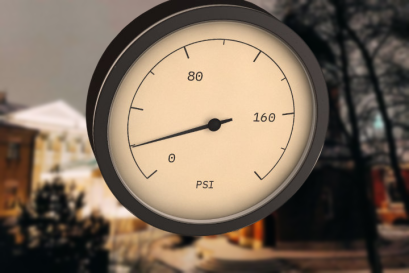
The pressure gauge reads psi 20
